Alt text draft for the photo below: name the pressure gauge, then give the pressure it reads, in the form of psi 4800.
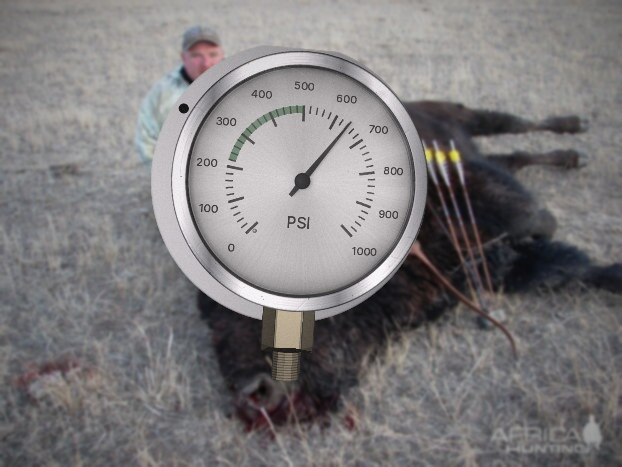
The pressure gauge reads psi 640
